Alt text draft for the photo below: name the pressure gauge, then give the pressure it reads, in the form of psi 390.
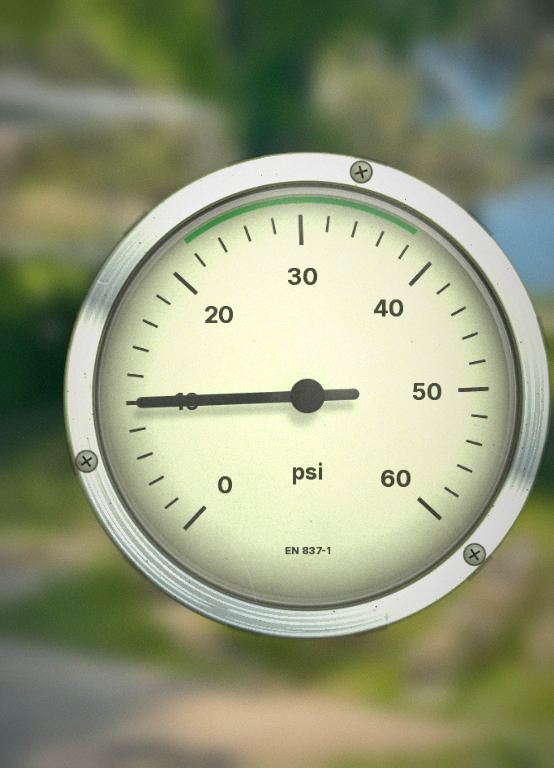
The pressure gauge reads psi 10
